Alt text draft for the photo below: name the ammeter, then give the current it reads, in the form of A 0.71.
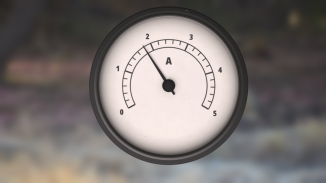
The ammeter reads A 1.8
